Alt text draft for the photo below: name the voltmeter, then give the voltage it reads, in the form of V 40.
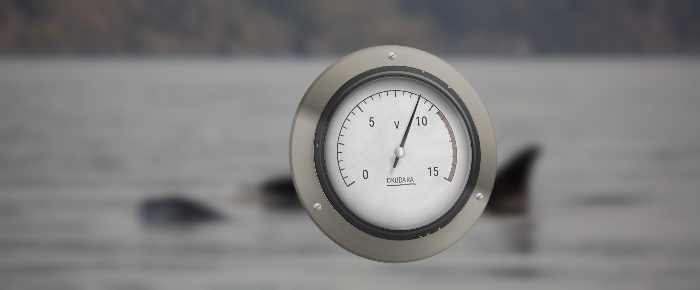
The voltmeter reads V 9
